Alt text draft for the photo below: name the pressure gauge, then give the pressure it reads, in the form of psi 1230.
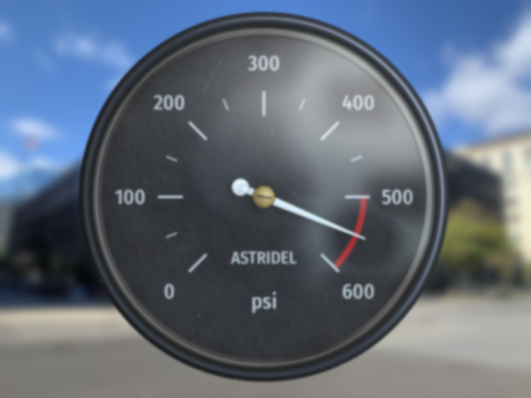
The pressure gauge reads psi 550
